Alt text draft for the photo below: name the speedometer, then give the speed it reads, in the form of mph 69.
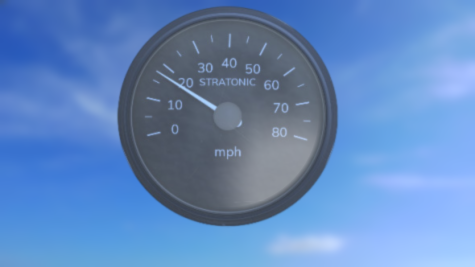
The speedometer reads mph 17.5
